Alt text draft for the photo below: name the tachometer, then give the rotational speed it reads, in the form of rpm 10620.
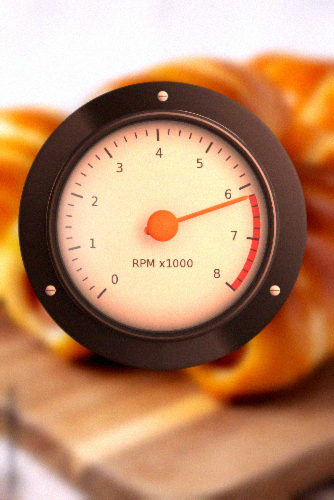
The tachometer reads rpm 6200
